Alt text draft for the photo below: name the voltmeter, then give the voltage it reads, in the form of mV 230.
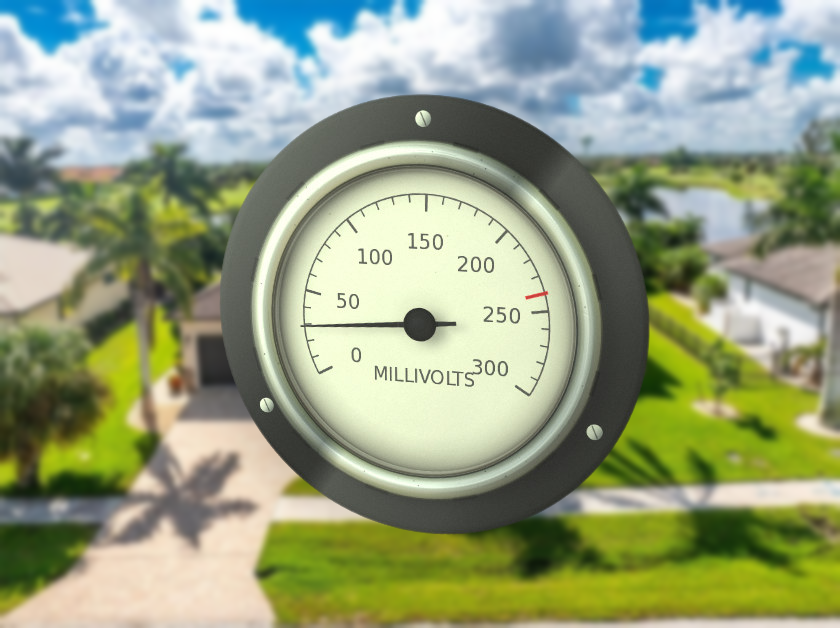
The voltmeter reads mV 30
